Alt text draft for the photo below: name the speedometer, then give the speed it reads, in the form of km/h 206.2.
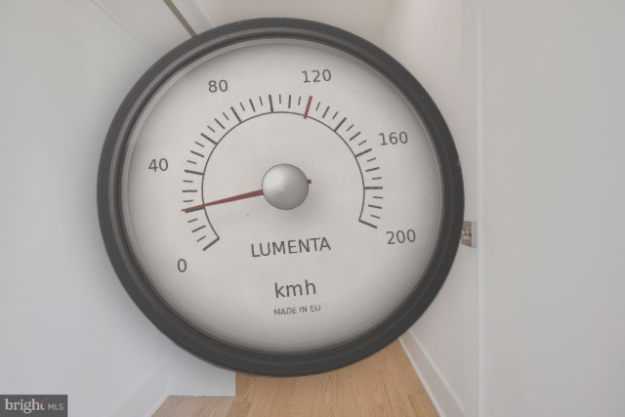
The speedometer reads km/h 20
